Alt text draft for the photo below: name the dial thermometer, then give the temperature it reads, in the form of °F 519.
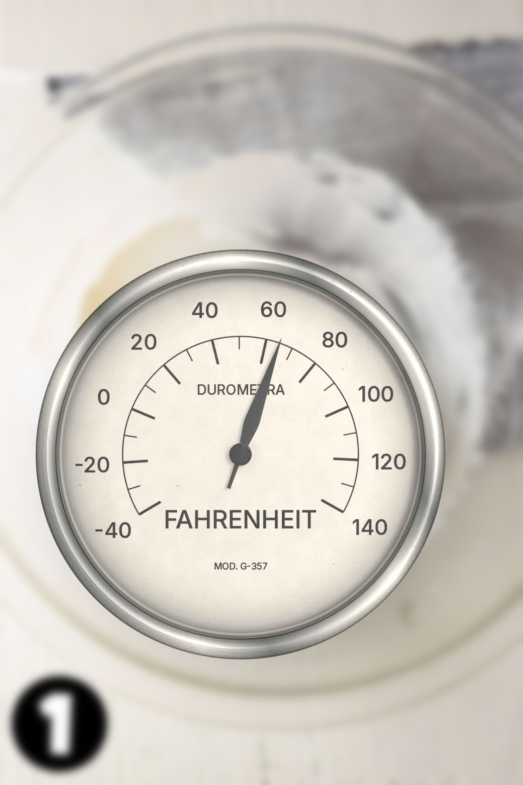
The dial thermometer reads °F 65
